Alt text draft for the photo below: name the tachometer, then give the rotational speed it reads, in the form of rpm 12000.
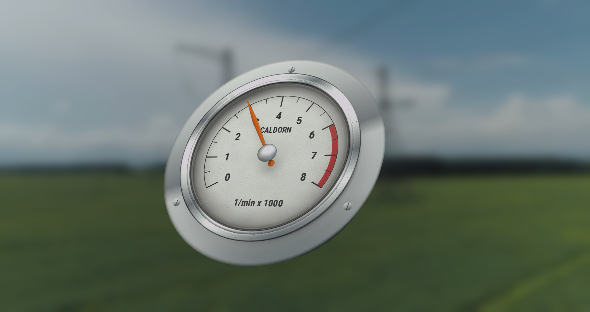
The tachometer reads rpm 3000
